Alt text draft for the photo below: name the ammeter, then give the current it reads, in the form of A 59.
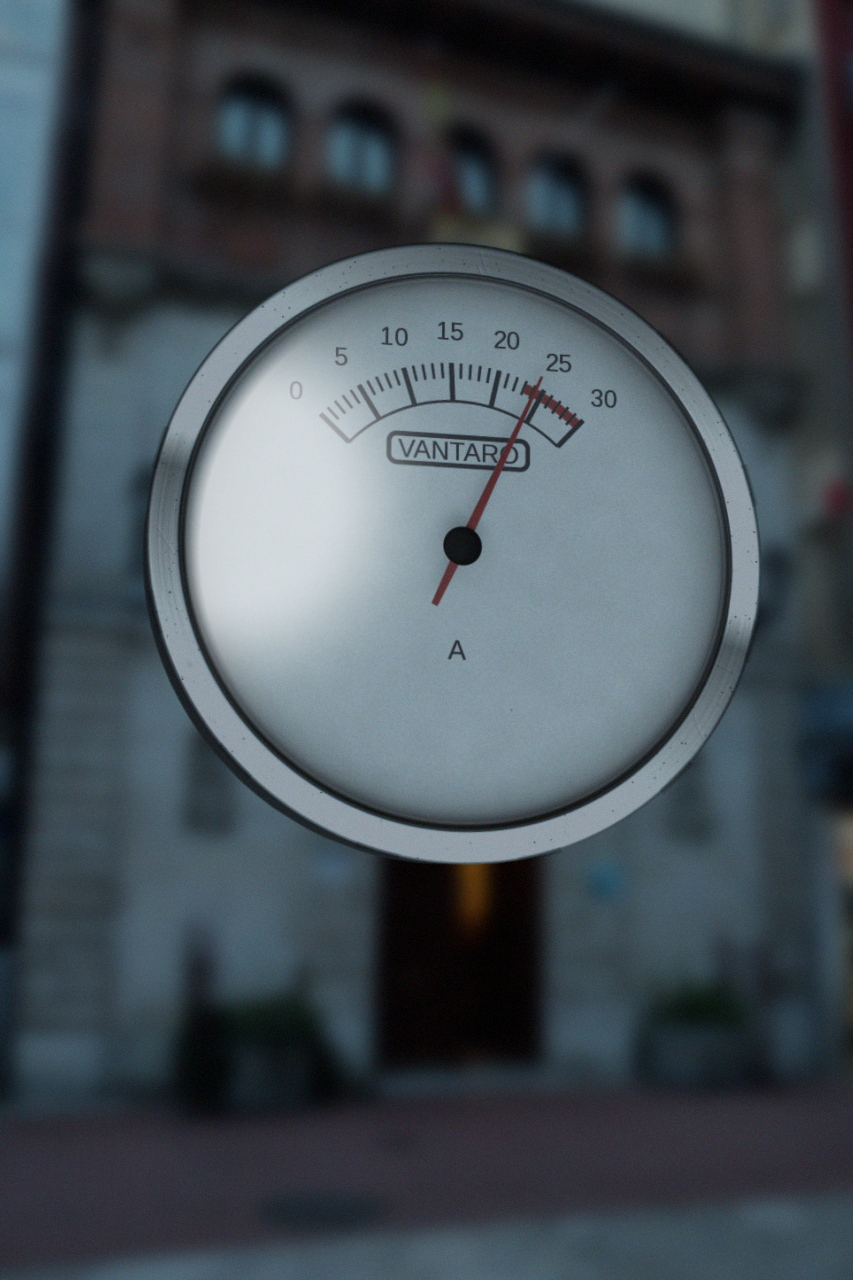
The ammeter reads A 24
